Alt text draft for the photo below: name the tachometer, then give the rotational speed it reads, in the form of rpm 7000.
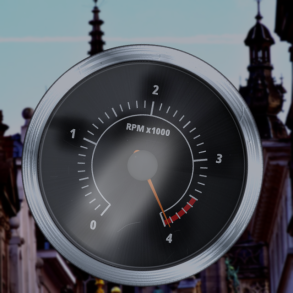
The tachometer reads rpm 3950
